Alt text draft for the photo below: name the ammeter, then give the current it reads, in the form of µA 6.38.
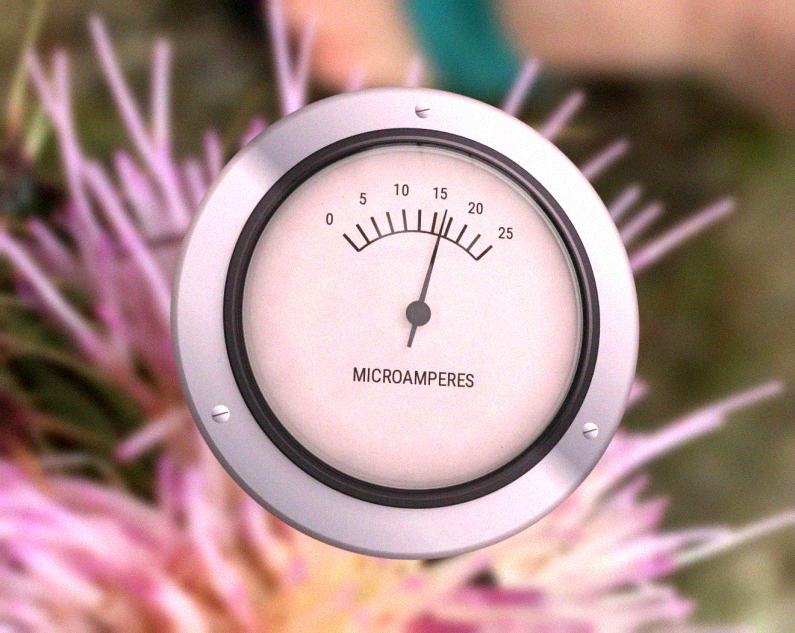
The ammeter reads µA 16.25
